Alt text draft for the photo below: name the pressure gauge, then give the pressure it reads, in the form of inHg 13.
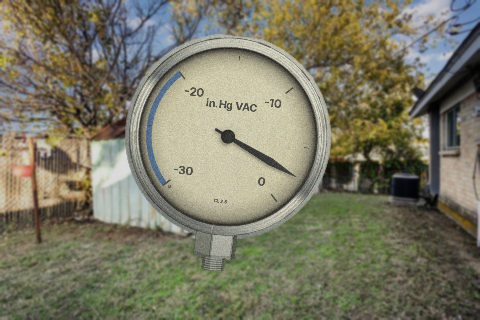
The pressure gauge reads inHg -2.5
